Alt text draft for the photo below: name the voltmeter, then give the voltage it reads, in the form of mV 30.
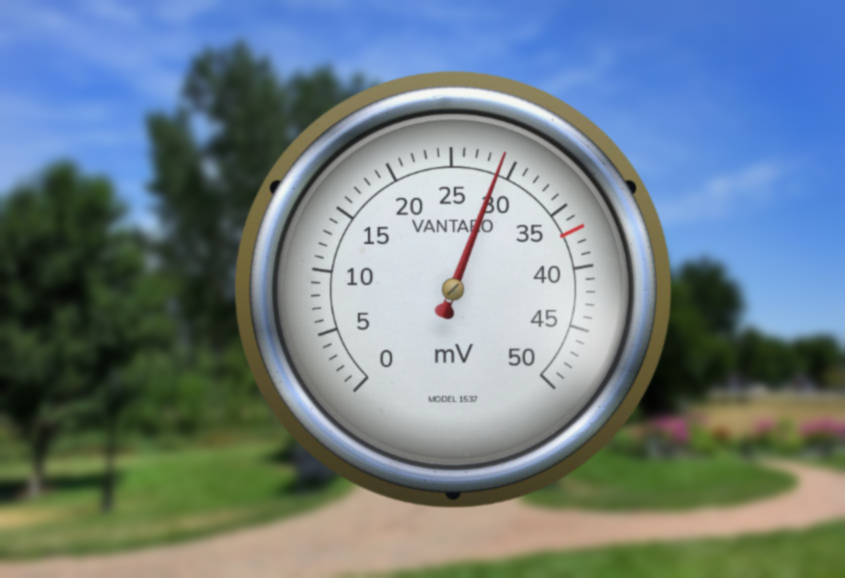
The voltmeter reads mV 29
